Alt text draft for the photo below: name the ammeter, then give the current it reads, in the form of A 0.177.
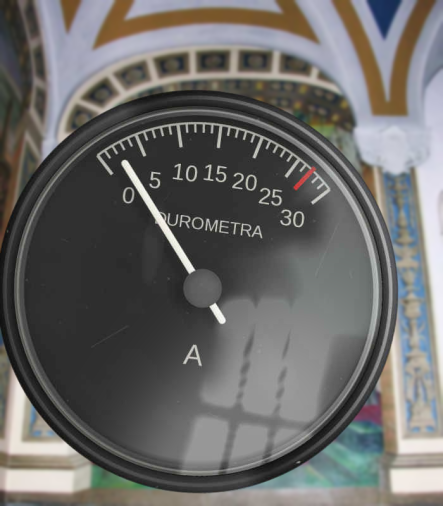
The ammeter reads A 2
